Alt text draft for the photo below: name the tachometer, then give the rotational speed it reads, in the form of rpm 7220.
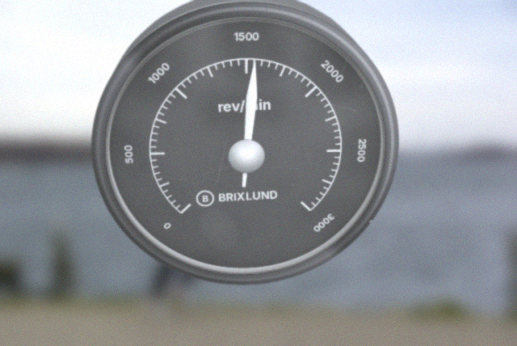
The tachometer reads rpm 1550
